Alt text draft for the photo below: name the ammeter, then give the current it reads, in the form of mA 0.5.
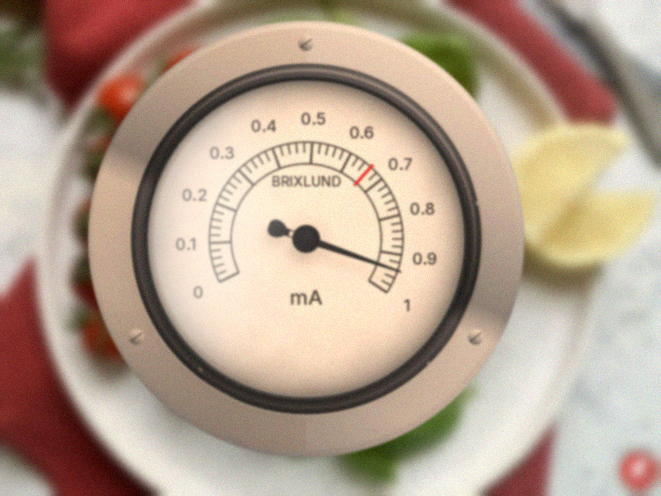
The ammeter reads mA 0.94
